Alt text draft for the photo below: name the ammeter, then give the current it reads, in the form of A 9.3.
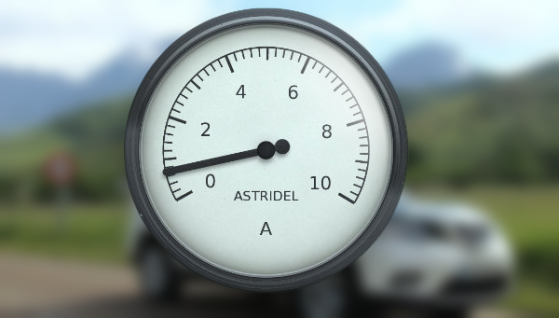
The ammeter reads A 0.7
